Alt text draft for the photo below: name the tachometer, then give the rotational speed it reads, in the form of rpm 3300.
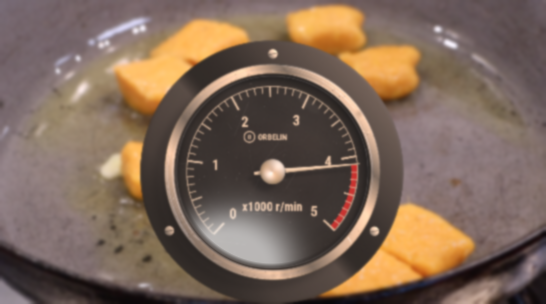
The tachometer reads rpm 4100
